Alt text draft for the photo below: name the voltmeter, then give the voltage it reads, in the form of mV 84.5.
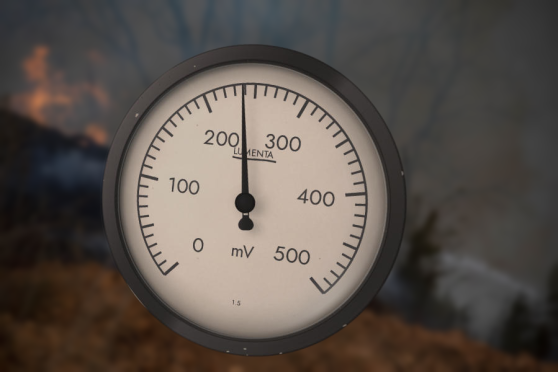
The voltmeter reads mV 240
